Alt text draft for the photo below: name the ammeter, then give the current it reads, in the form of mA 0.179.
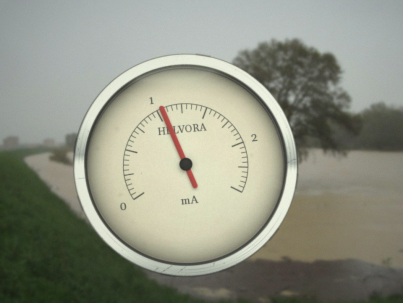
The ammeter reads mA 1.05
